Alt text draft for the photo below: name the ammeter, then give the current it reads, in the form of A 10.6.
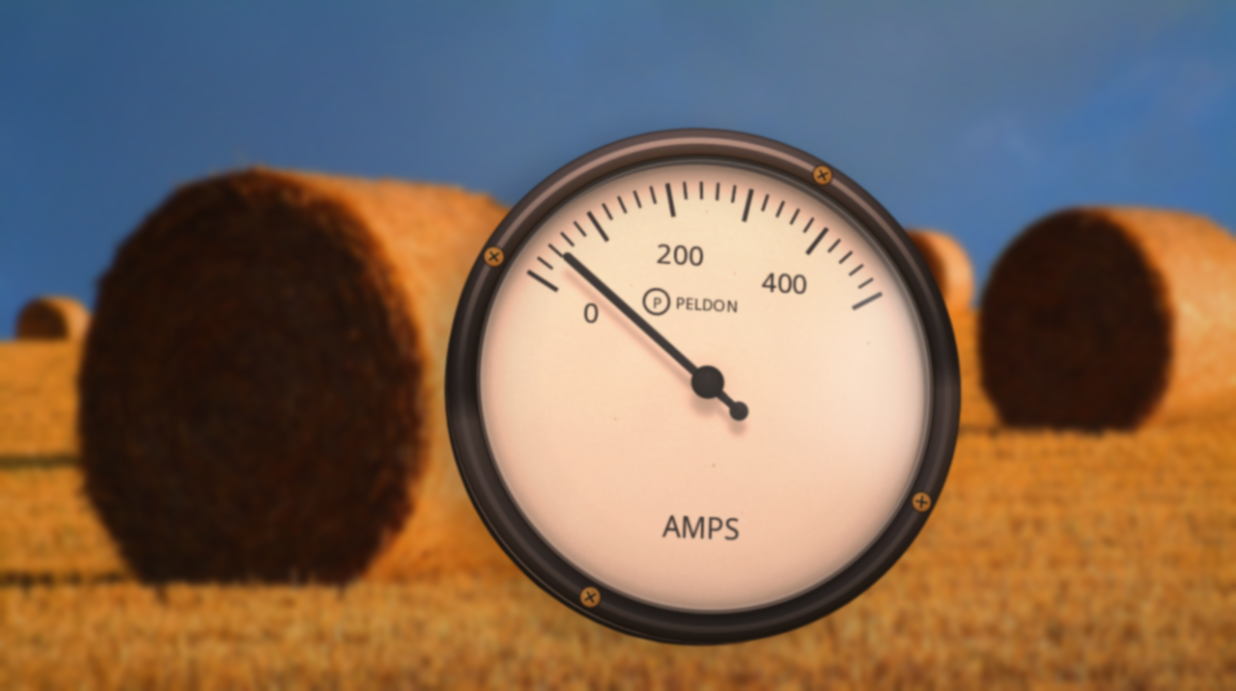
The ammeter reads A 40
